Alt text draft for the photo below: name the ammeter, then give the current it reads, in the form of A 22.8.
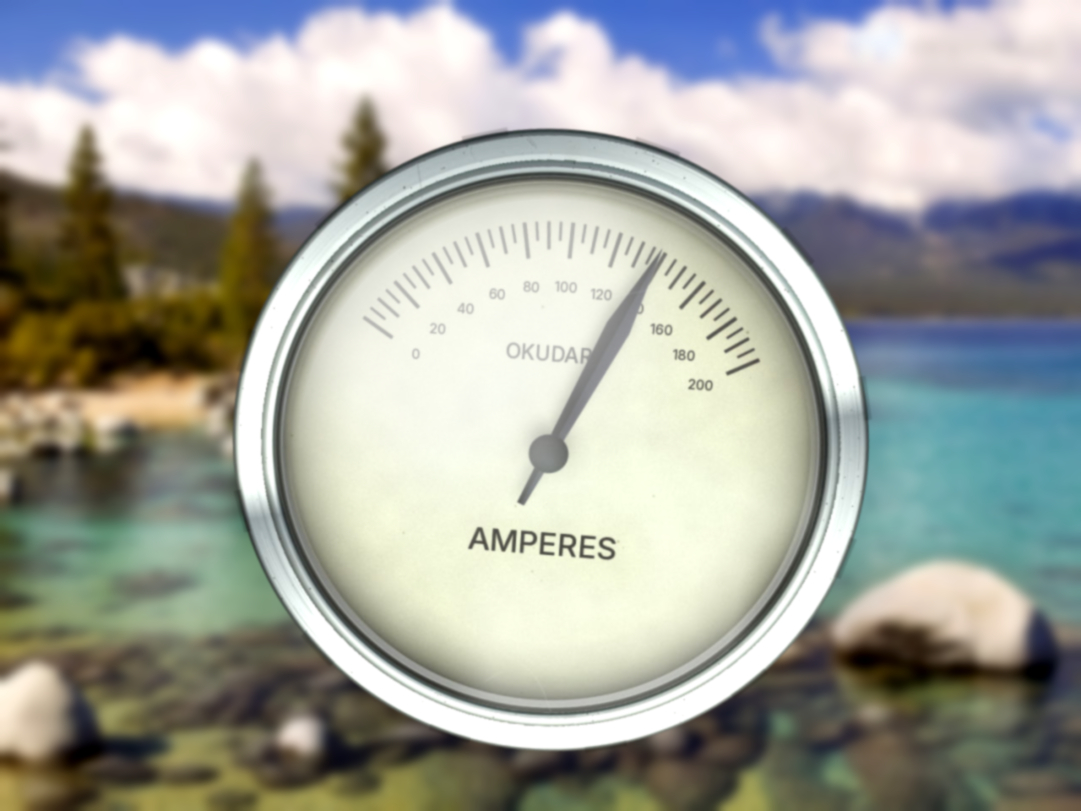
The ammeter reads A 137.5
